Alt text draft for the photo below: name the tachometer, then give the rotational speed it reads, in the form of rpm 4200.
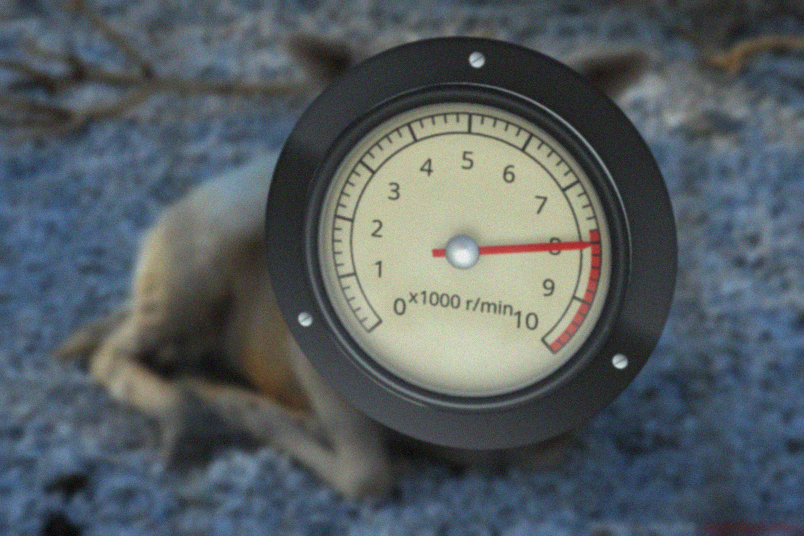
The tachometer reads rpm 8000
